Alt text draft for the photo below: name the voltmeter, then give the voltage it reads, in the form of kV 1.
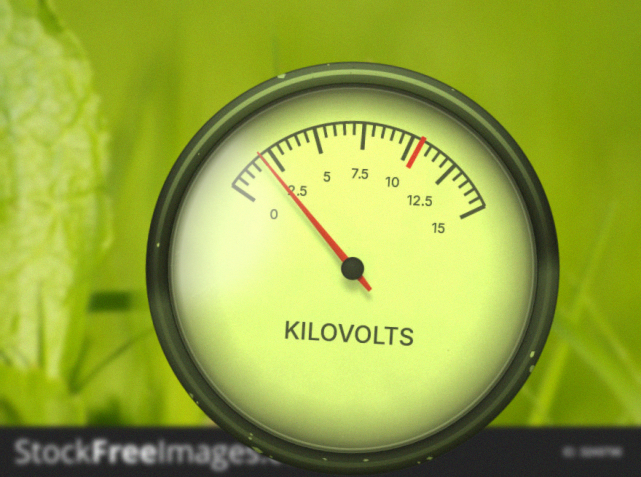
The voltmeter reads kV 2
